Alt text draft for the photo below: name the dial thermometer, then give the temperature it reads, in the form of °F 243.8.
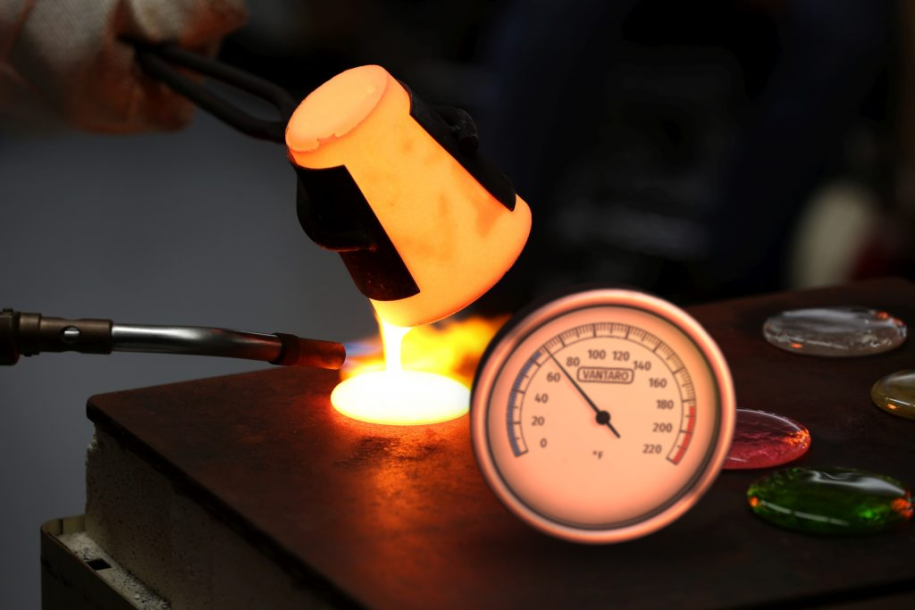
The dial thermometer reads °F 70
